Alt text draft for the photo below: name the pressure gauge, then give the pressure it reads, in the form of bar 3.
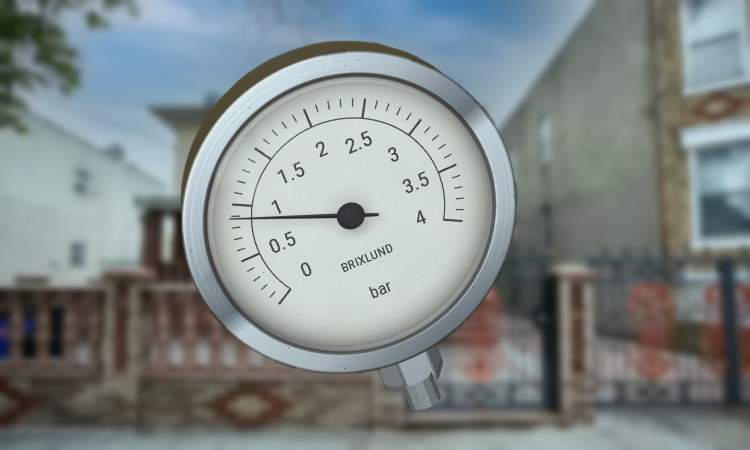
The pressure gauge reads bar 0.9
